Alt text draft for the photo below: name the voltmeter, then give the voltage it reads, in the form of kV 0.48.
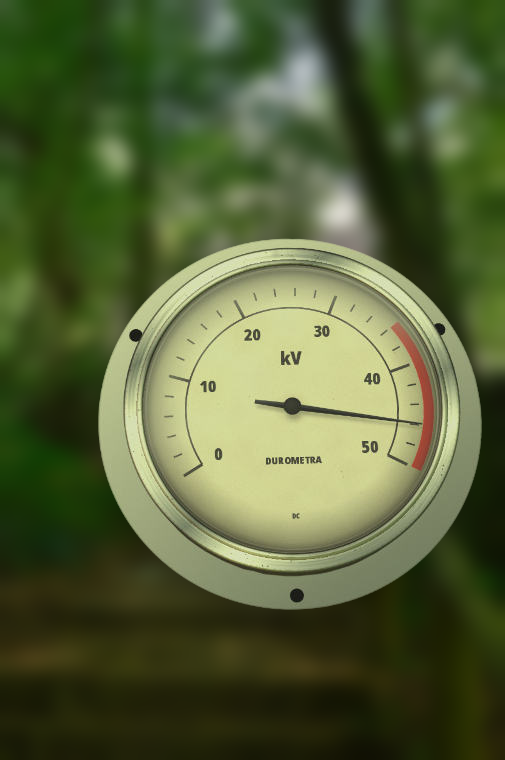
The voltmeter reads kV 46
